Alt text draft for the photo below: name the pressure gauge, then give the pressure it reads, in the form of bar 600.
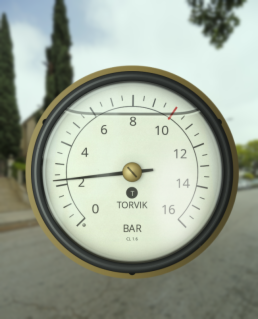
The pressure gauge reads bar 2.25
